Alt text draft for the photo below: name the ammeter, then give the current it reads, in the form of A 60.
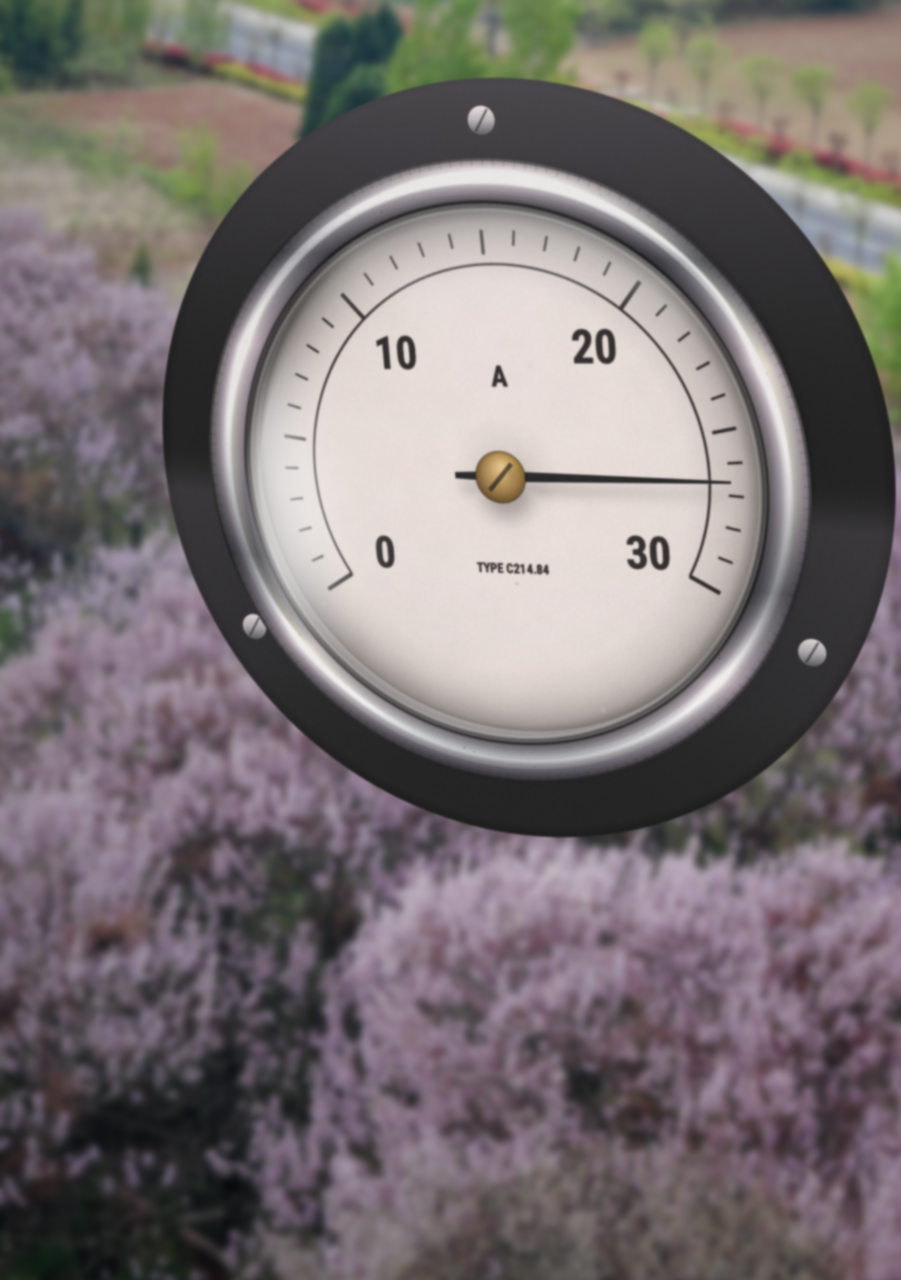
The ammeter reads A 26.5
